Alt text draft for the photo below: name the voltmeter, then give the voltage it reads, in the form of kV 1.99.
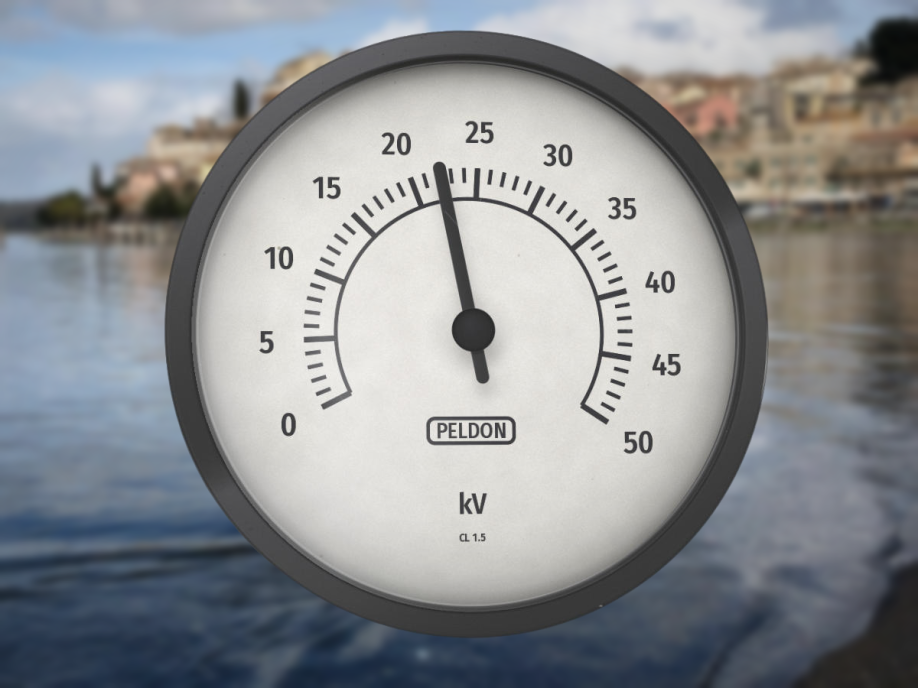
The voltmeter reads kV 22
